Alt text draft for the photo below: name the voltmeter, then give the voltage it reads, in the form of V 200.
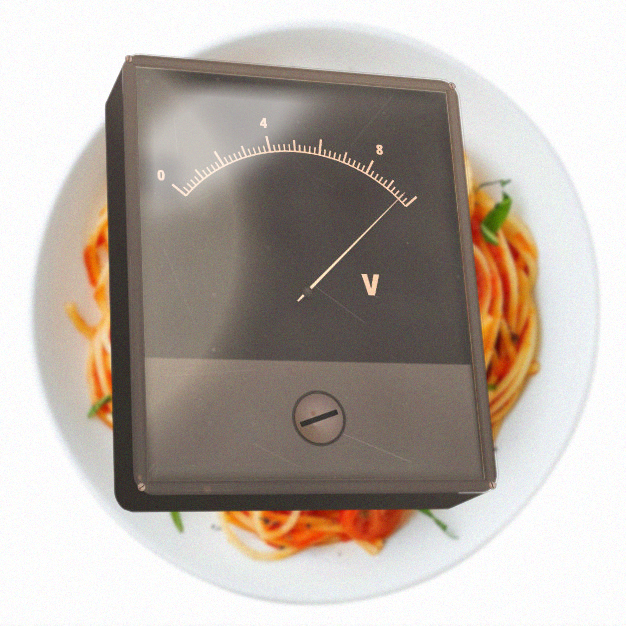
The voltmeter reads V 9.6
